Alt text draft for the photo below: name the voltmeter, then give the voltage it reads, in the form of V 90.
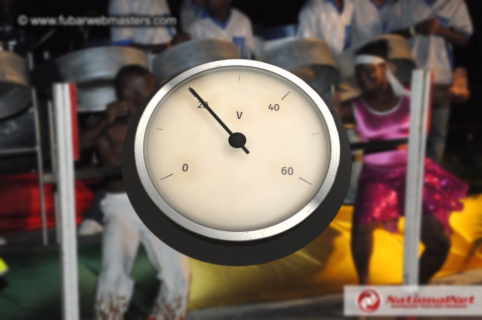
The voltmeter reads V 20
